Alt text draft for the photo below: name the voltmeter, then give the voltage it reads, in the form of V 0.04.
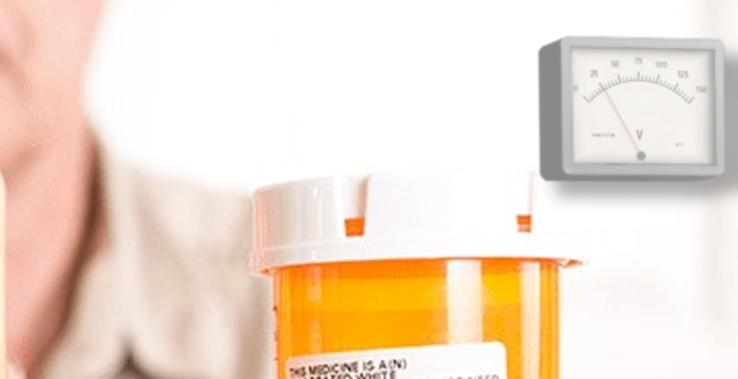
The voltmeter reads V 25
